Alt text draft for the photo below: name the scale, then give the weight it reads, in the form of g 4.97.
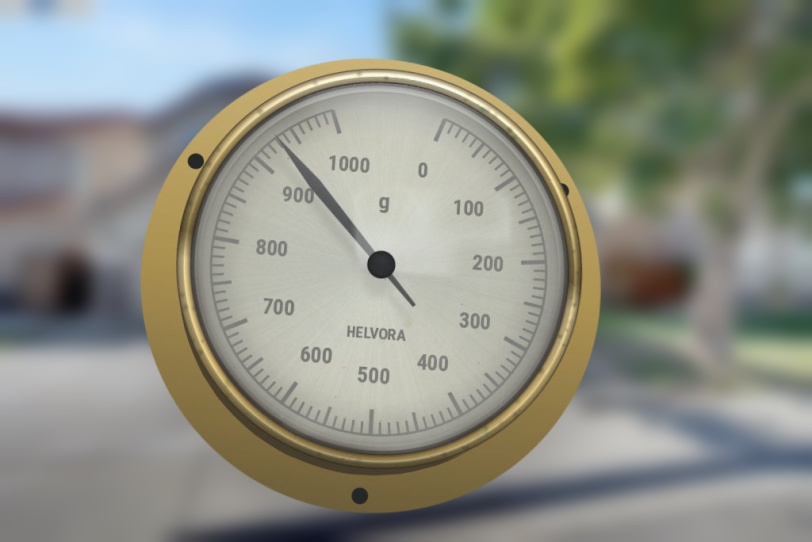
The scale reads g 930
